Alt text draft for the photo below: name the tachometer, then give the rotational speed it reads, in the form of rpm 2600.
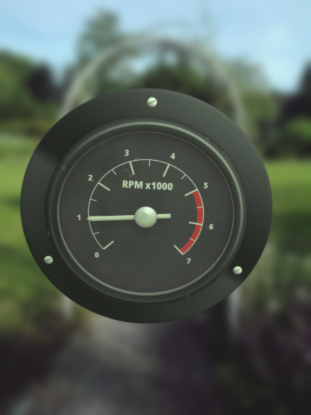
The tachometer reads rpm 1000
